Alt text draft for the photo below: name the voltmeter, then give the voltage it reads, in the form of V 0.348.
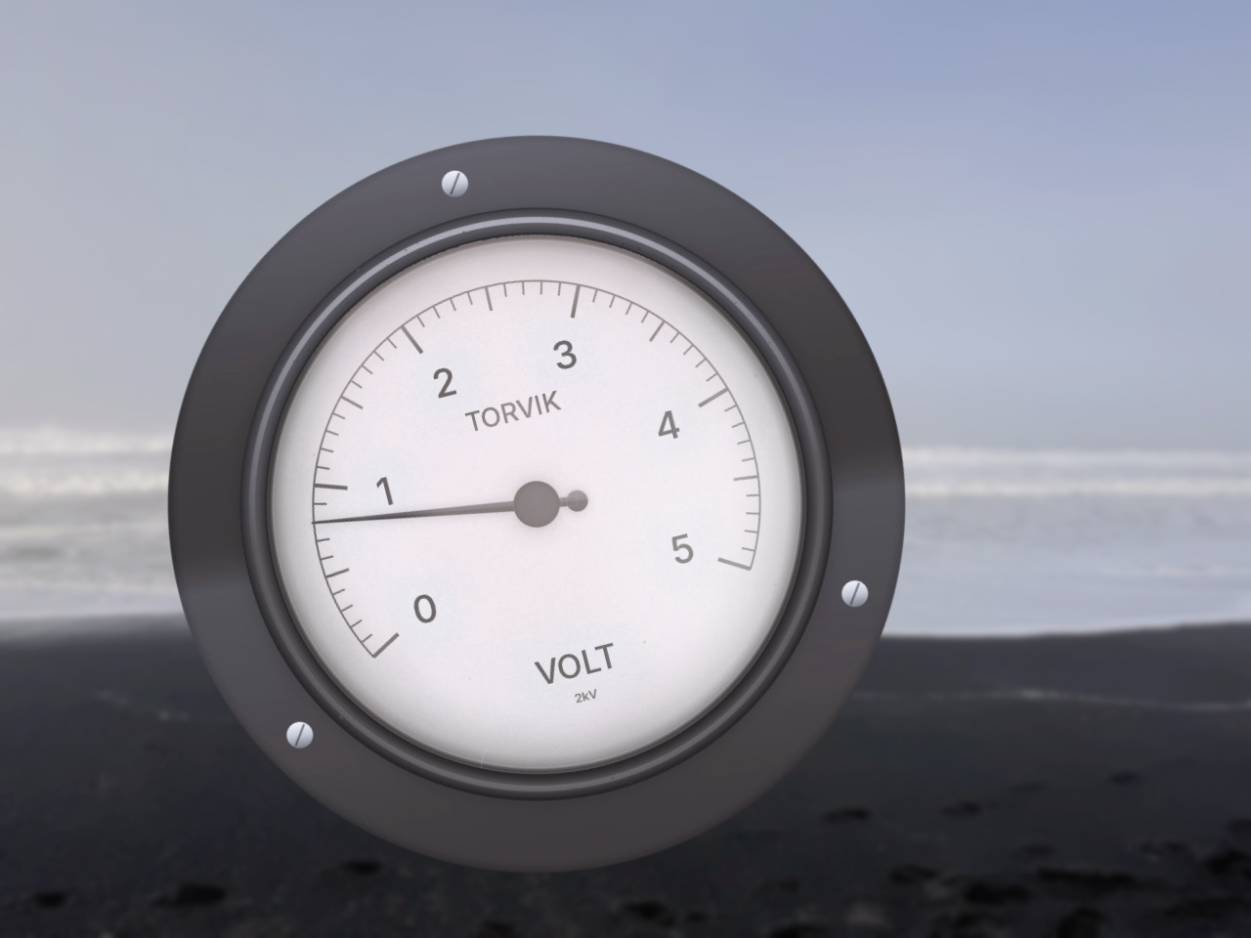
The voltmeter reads V 0.8
